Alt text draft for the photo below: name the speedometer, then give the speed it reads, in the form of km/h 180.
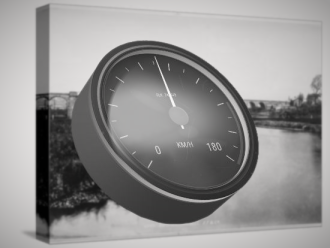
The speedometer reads km/h 90
